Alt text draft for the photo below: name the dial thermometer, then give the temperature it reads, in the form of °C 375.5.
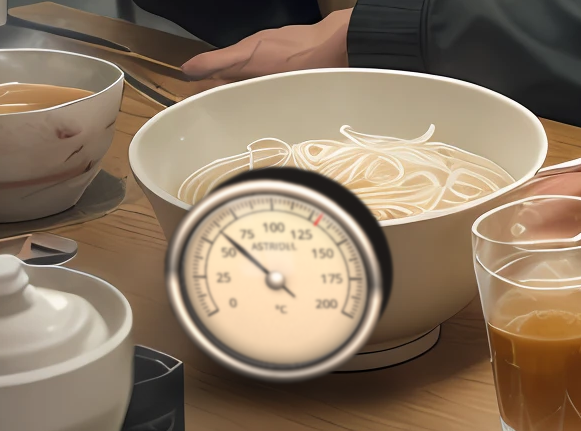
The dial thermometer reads °C 62.5
